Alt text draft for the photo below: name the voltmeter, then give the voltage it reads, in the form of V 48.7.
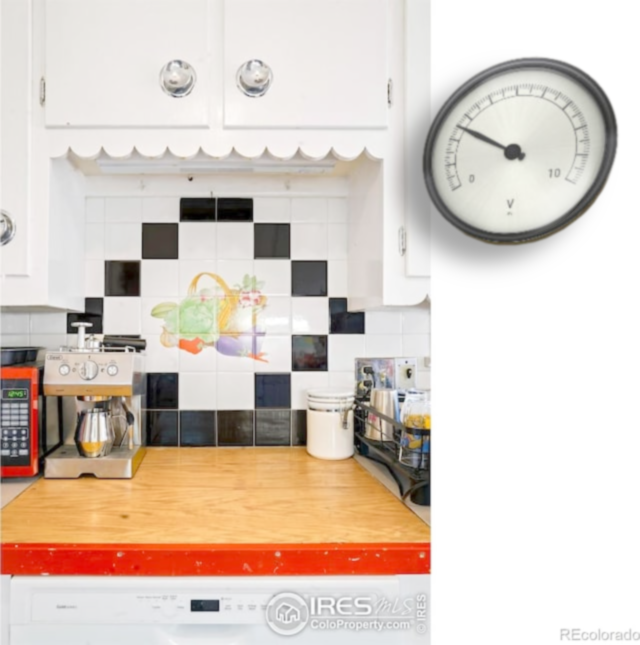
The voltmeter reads V 2.5
